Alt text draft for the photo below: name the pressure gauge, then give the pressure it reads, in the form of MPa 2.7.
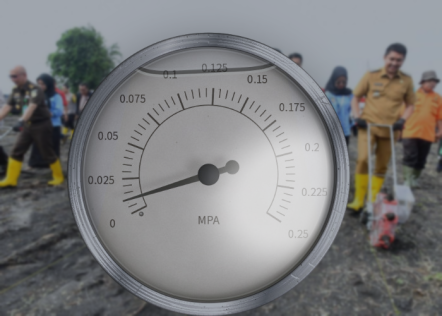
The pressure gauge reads MPa 0.01
